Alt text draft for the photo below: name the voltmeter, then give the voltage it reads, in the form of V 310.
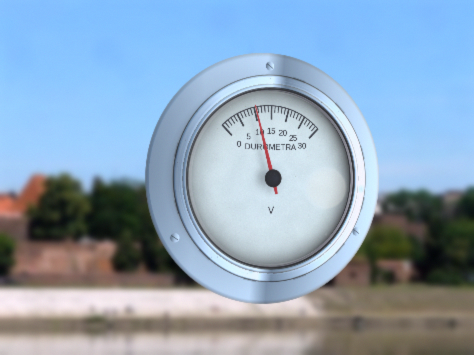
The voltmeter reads V 10
